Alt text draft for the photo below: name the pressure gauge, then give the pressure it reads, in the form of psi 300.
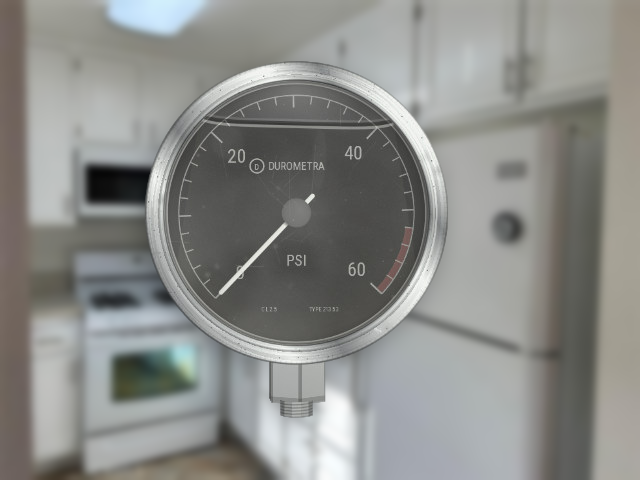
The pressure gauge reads psi 0
